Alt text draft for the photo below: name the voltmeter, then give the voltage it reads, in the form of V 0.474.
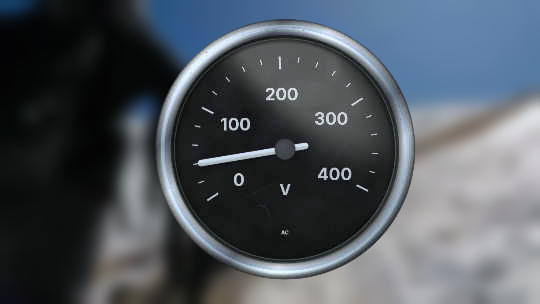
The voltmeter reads V 40
